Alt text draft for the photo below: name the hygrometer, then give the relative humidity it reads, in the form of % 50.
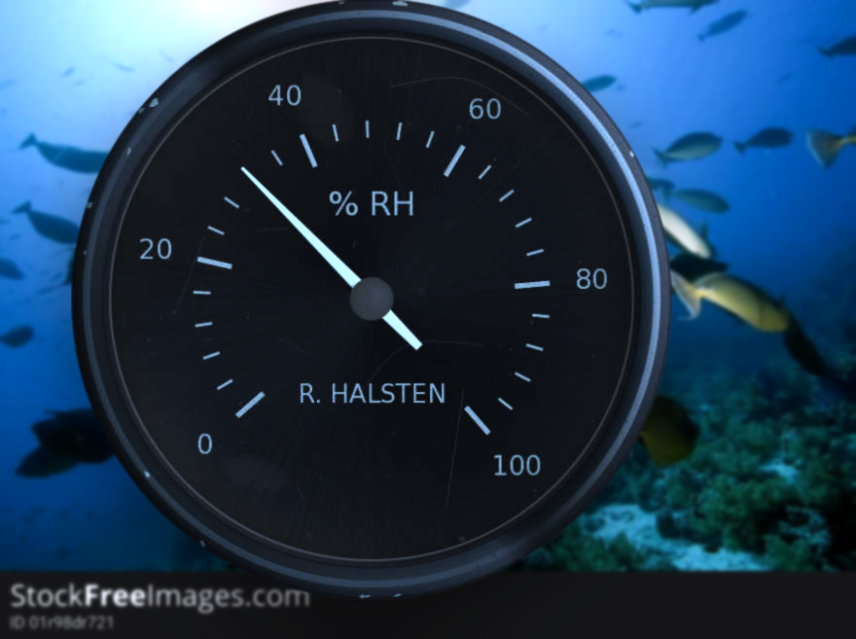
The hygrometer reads % 32
